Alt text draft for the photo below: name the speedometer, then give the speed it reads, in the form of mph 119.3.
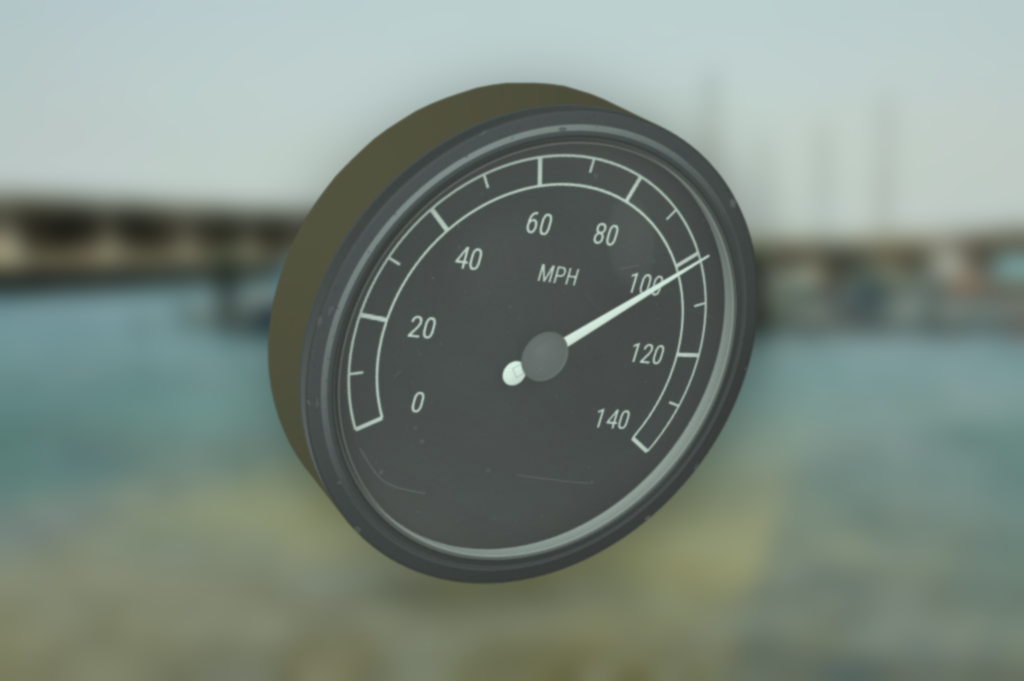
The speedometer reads mph 100
